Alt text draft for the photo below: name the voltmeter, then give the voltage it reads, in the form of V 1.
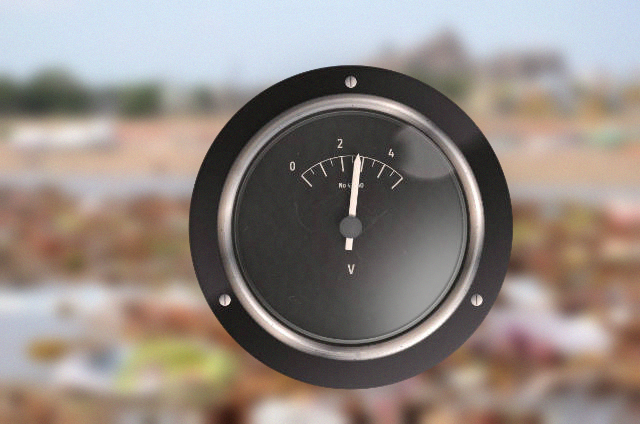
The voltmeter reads V 2.75
